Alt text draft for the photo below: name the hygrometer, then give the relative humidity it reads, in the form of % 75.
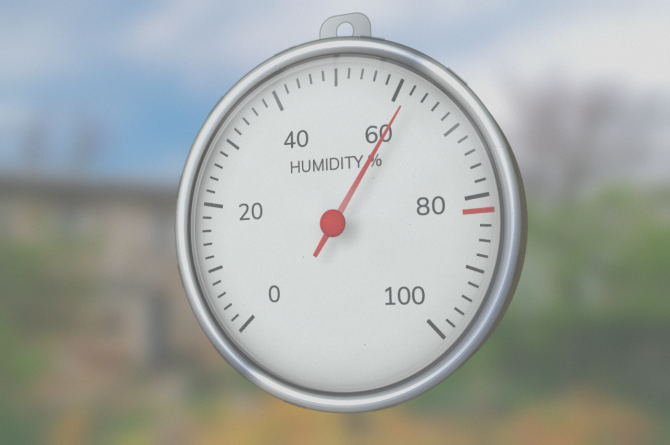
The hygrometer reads % 62
